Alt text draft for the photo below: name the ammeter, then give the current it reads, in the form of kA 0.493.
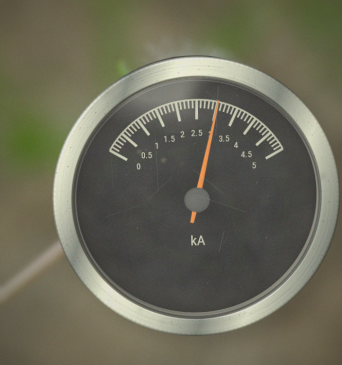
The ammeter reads kA 3
